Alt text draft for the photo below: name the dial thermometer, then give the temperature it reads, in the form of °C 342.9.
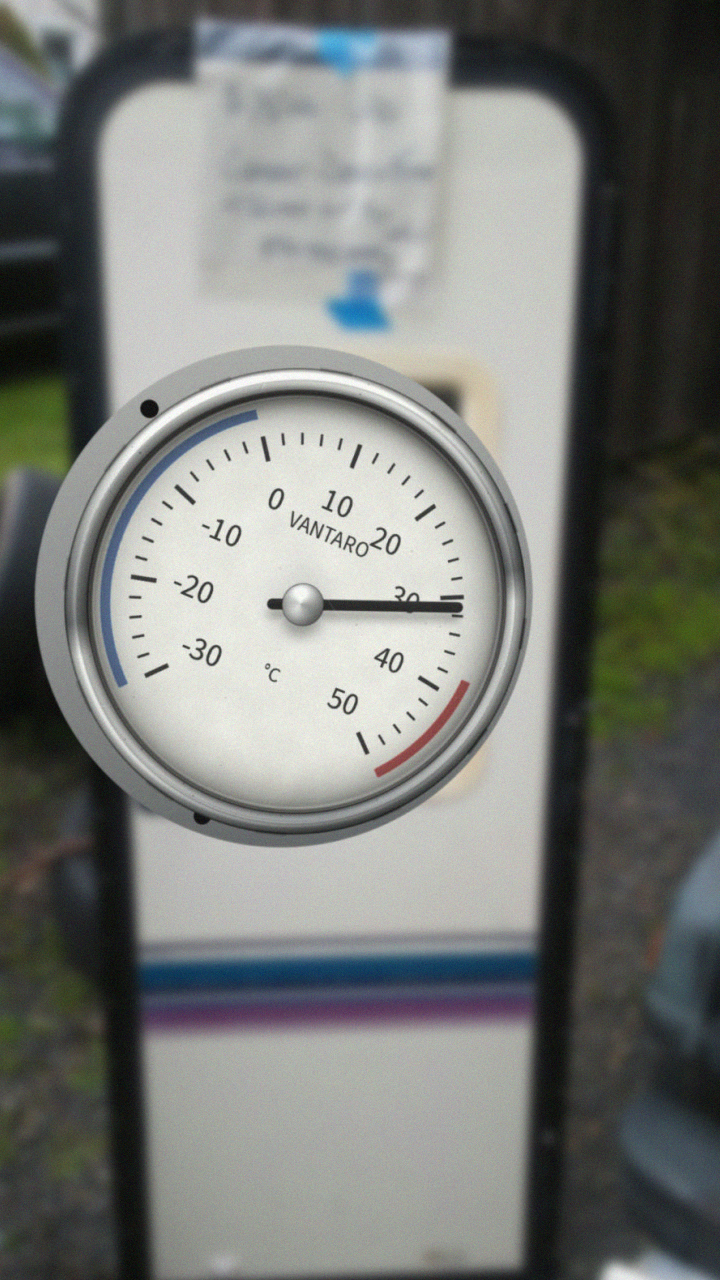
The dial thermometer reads °C 31
